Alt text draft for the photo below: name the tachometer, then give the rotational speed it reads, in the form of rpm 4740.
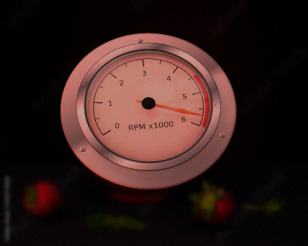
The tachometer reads rpm 5750
